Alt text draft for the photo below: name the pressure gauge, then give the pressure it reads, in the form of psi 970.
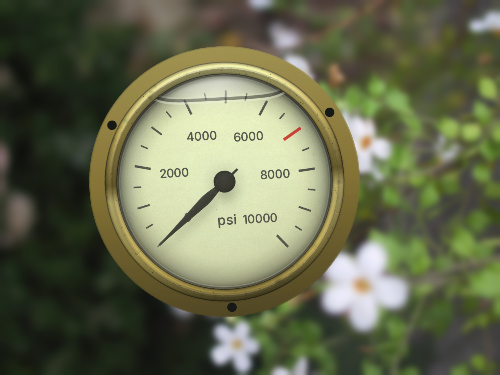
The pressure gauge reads psi 0
